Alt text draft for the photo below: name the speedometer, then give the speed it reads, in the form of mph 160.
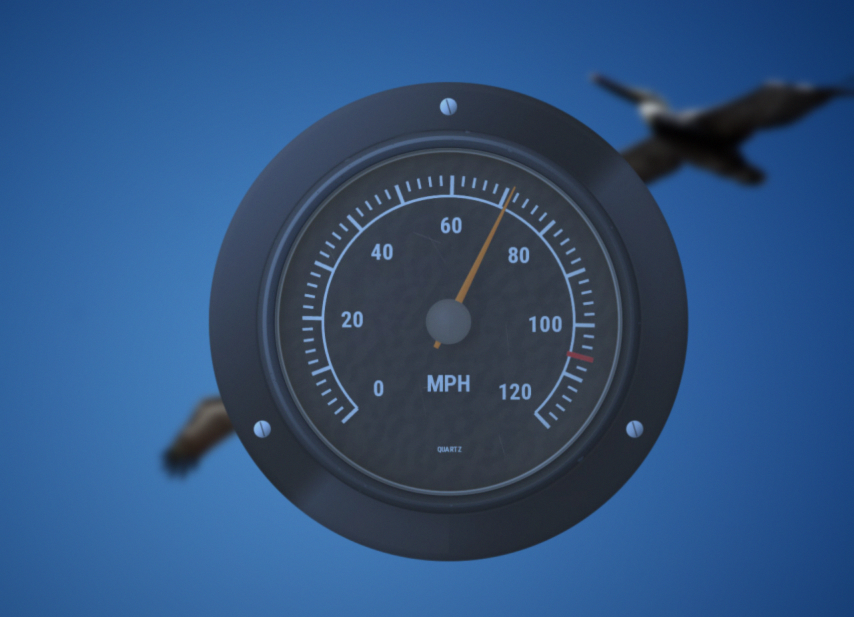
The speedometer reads mph 71
